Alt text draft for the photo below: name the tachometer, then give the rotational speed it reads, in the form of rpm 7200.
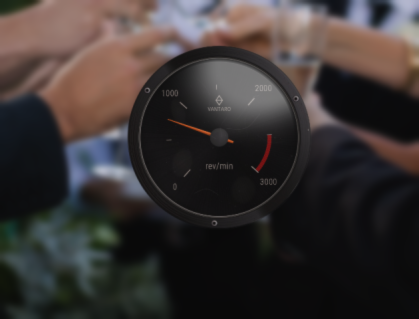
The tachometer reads rpm 750
